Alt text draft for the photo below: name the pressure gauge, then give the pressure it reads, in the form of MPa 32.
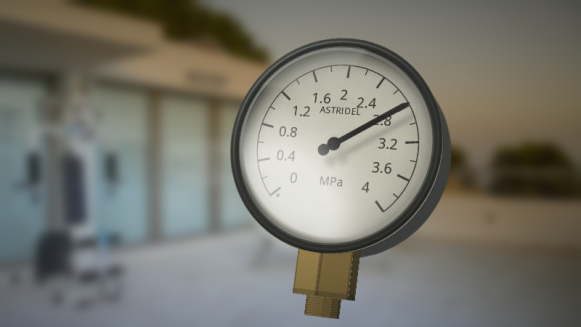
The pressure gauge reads MPa 2.8
